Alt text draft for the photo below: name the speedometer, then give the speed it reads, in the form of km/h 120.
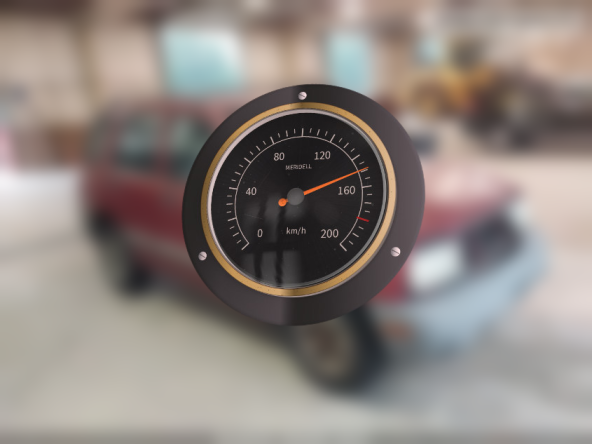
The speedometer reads km/h 150
